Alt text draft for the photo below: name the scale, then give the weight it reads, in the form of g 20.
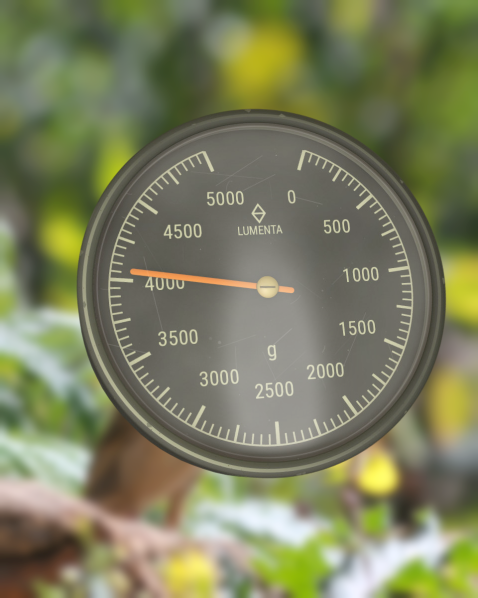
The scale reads g 4050
